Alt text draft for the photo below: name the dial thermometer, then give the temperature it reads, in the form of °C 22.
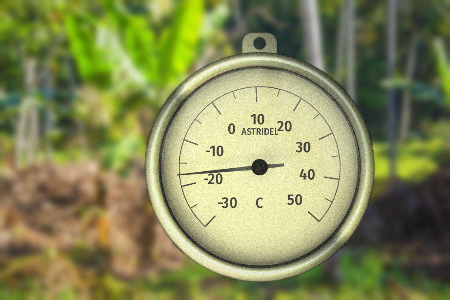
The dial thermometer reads °C -17.5
